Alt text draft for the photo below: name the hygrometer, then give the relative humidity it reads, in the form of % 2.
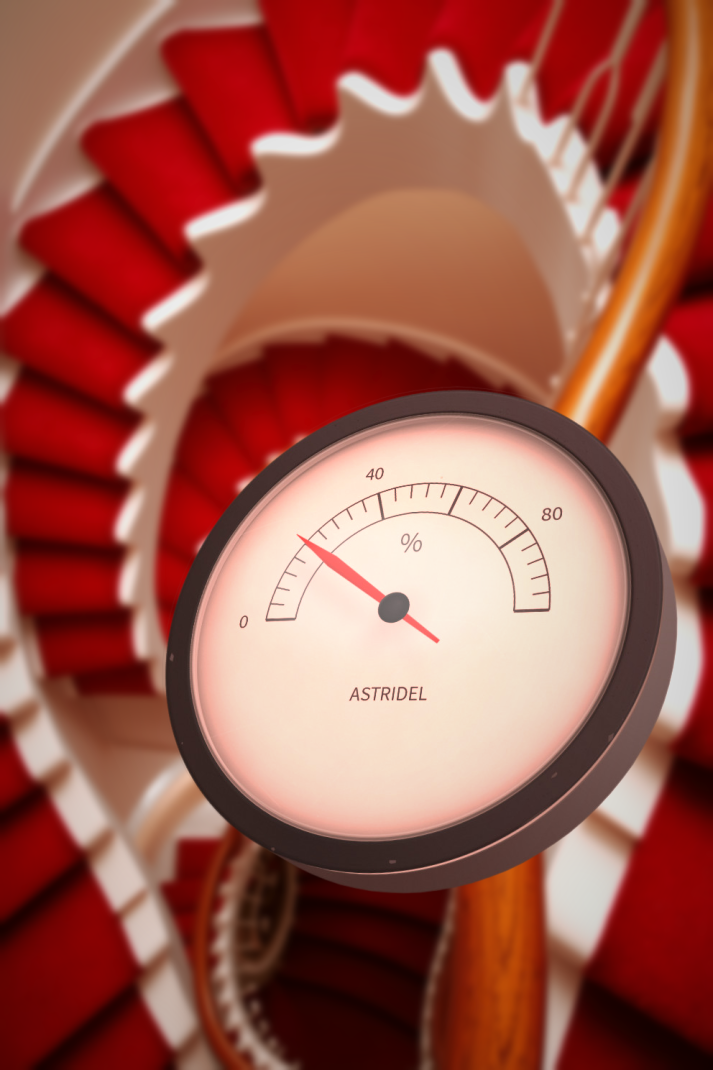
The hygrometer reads % 20
